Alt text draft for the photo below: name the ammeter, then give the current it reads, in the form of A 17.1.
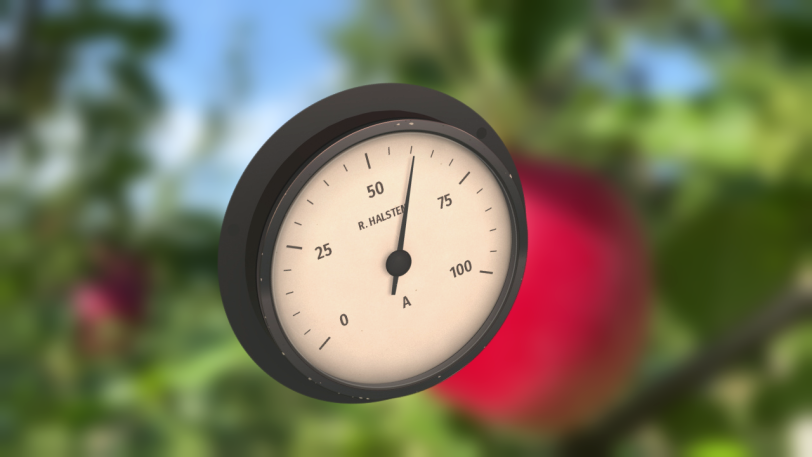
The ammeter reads A 60
